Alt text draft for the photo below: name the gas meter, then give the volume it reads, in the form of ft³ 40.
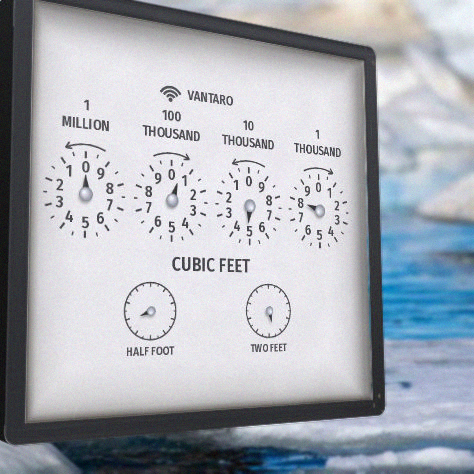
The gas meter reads ft³ 4800
